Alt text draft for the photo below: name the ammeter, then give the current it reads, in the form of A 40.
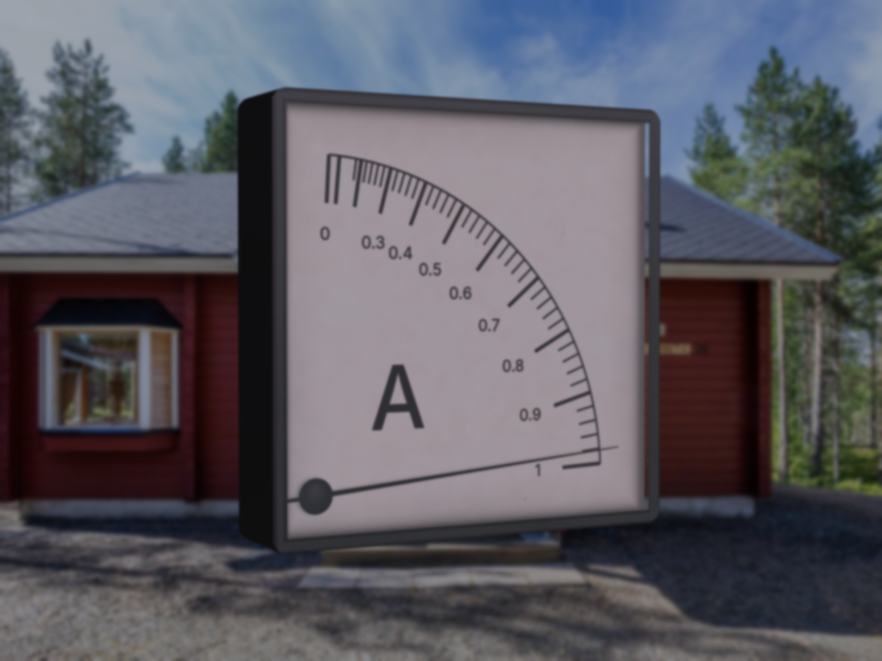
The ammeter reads A 0.98
